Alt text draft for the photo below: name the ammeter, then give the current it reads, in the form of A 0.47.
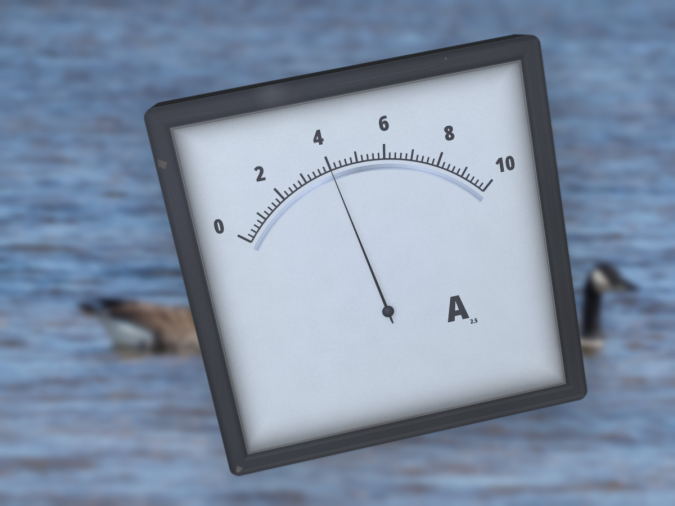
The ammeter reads A 4
